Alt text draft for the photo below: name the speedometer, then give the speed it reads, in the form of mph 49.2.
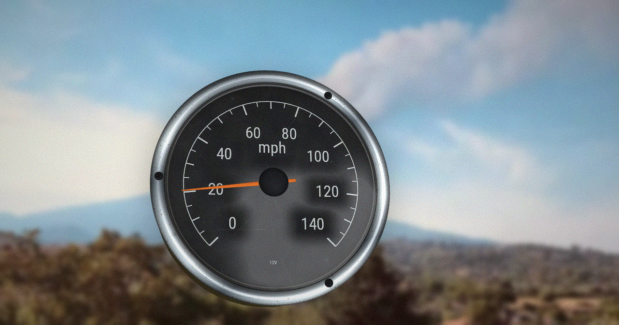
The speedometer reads mph 20
